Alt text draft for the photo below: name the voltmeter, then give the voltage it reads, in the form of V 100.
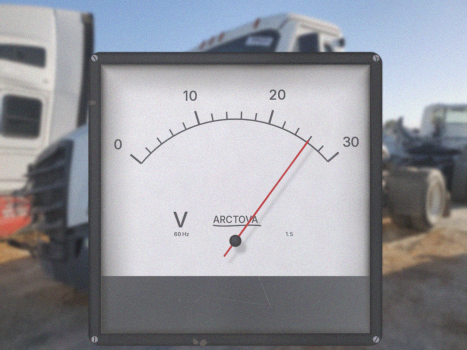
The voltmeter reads V 26
